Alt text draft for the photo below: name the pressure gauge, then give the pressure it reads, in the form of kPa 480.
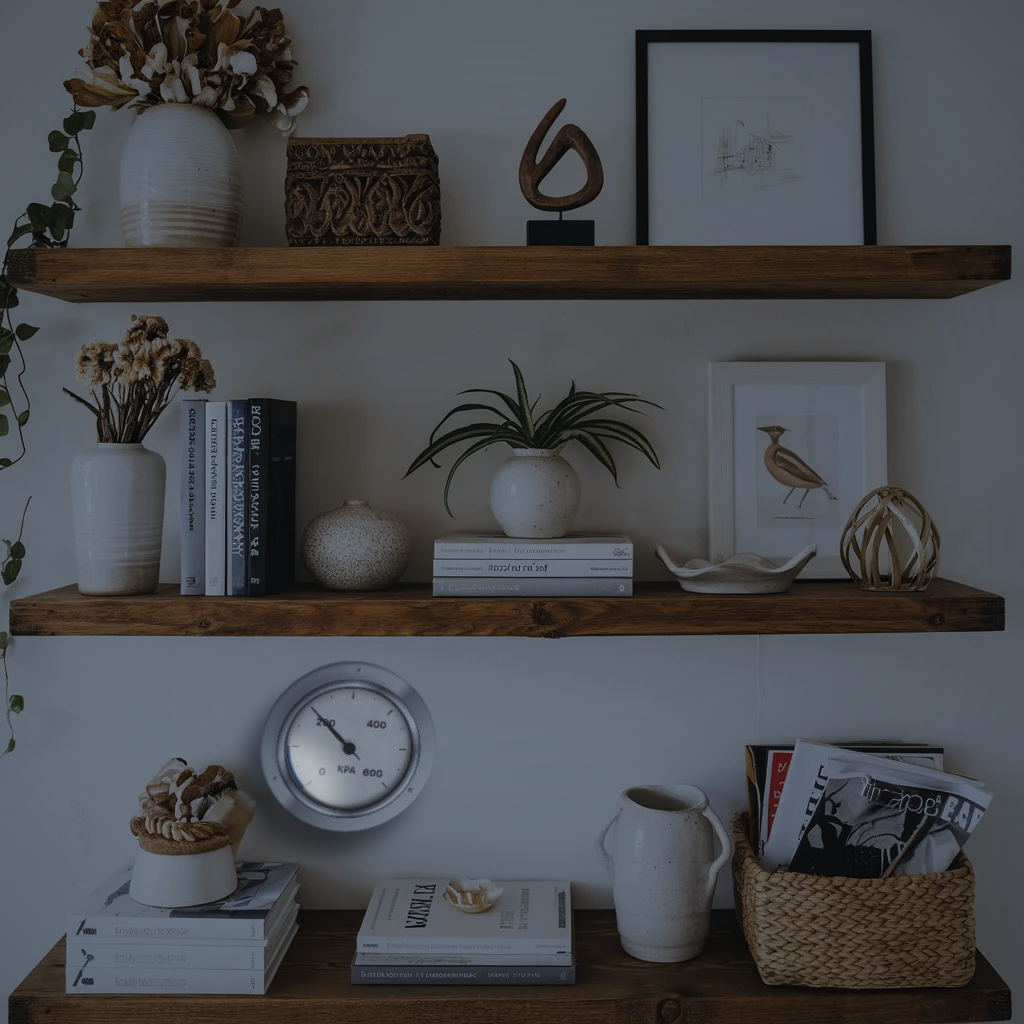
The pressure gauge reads kPa 200
